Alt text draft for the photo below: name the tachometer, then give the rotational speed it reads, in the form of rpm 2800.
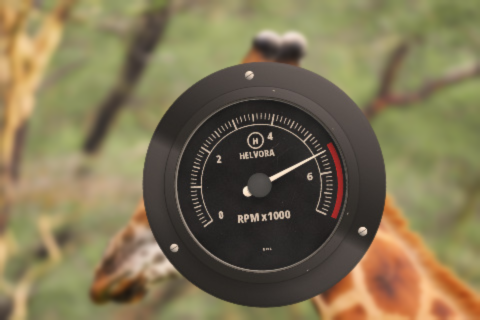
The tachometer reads rpm 5500
